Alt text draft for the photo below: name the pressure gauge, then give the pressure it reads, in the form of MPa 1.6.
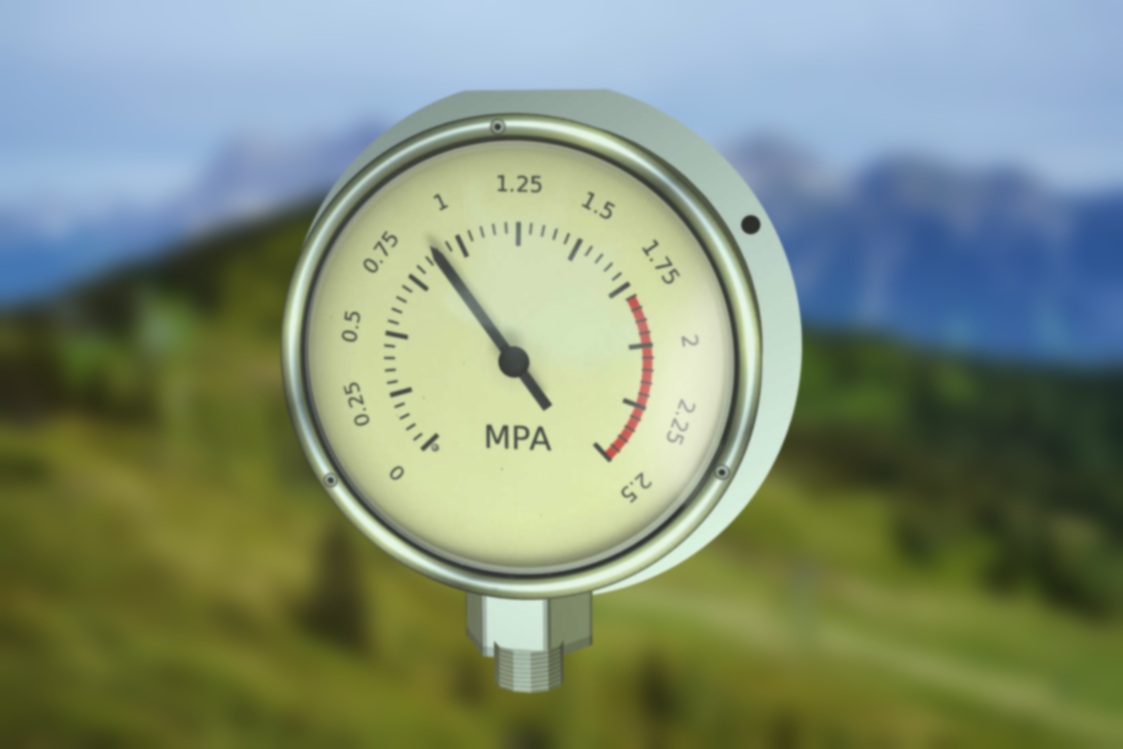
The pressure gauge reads MPa 0.9
